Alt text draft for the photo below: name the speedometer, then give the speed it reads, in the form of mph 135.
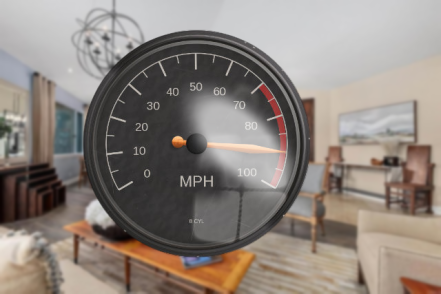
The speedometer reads mph 90
